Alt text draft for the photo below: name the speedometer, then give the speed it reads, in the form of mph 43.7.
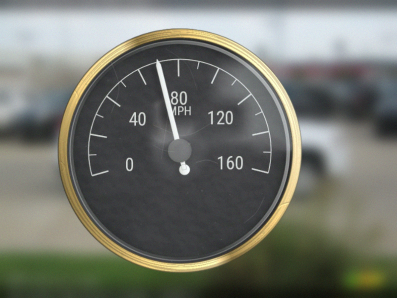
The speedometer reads mph 70
